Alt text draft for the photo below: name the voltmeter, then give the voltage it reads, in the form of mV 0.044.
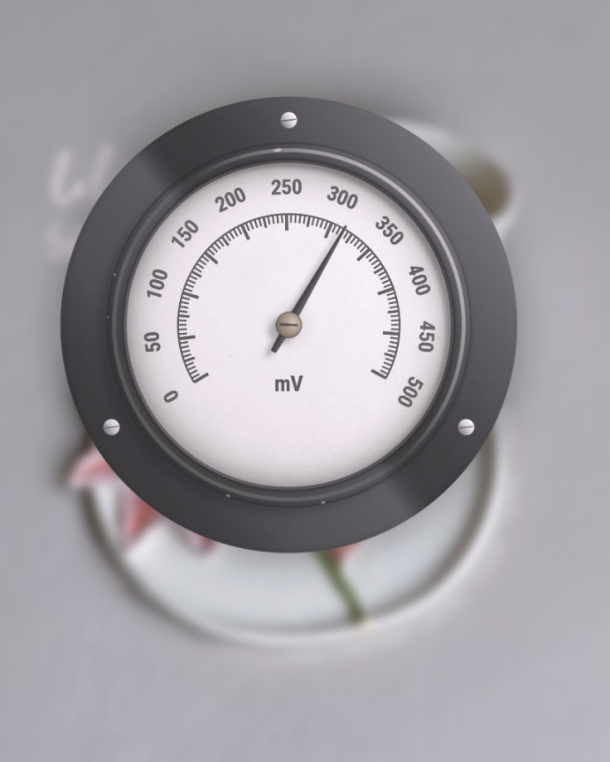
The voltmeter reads mV 315
